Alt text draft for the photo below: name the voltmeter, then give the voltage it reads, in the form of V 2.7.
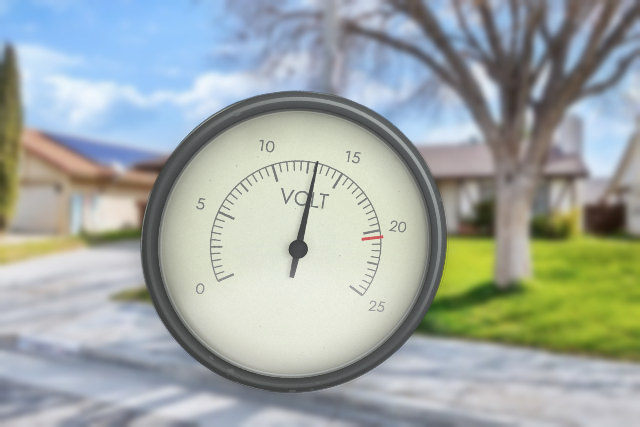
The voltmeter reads V 13
